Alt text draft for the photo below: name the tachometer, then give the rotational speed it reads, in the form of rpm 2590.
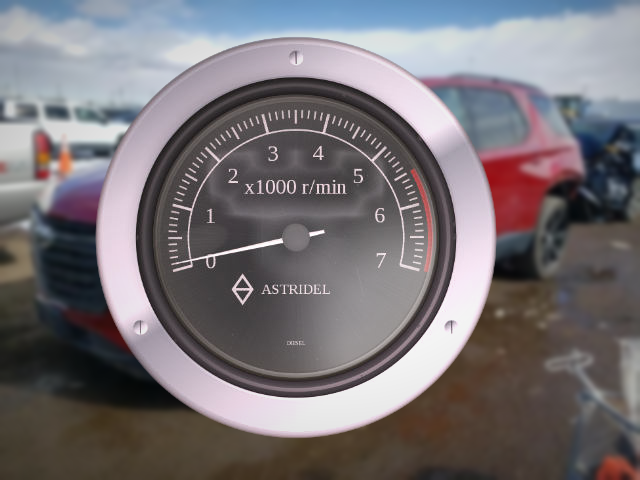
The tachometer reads rpm 100
